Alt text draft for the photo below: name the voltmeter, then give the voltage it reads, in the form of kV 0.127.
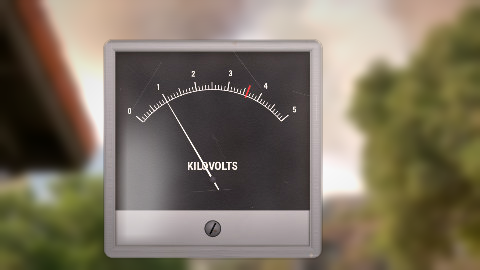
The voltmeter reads kV 1
